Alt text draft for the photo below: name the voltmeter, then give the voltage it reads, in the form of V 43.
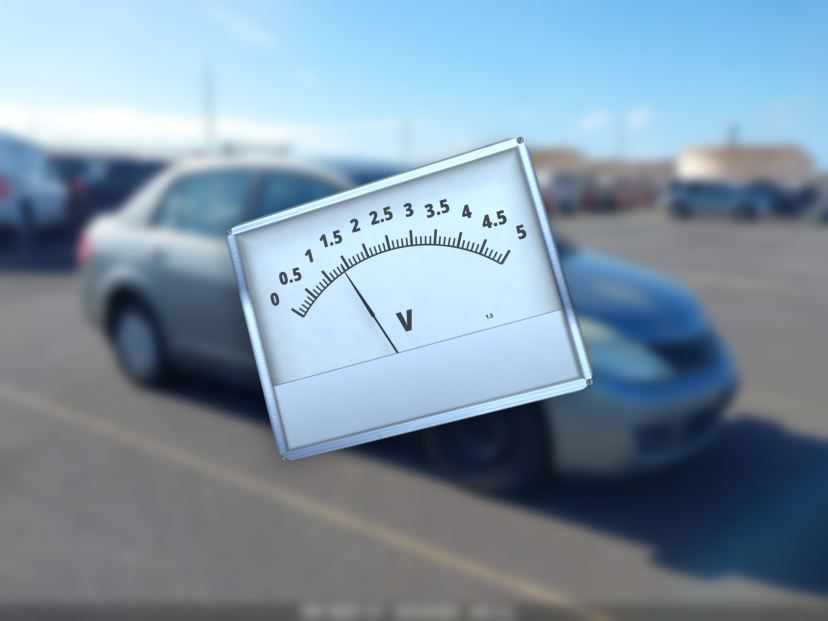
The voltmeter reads V 1.4
